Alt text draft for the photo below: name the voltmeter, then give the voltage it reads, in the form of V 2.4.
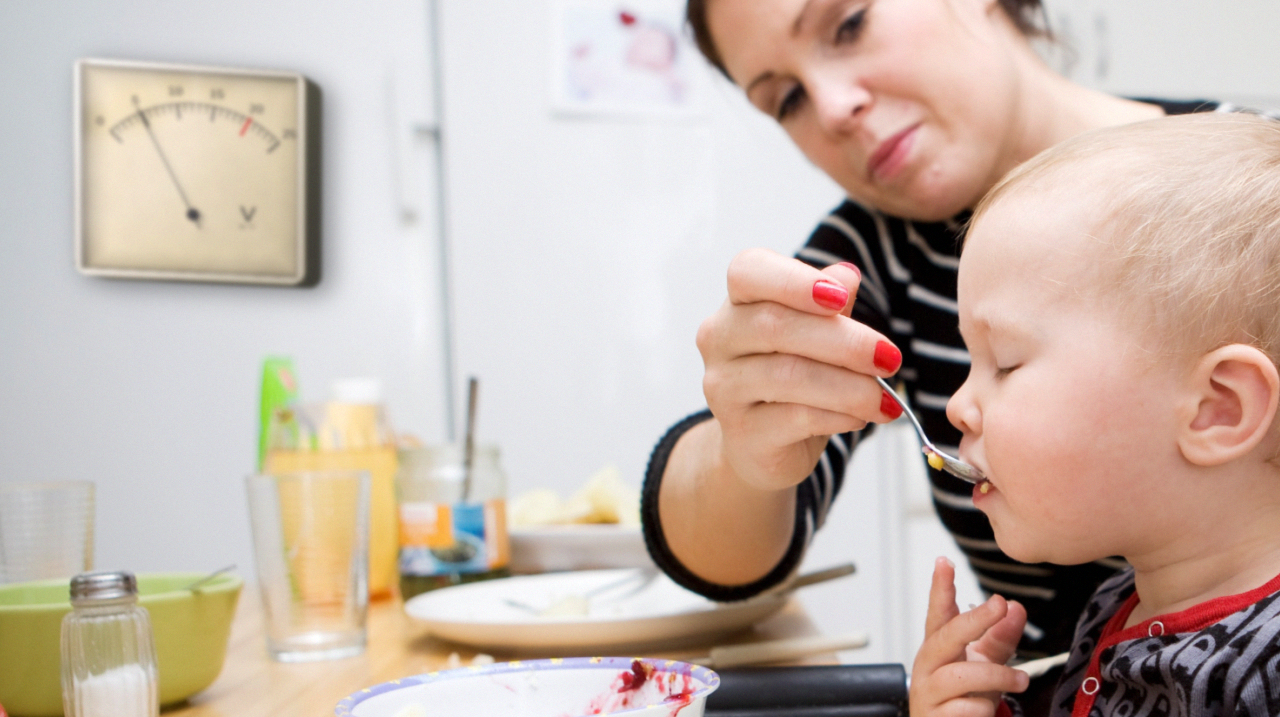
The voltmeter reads V 5
